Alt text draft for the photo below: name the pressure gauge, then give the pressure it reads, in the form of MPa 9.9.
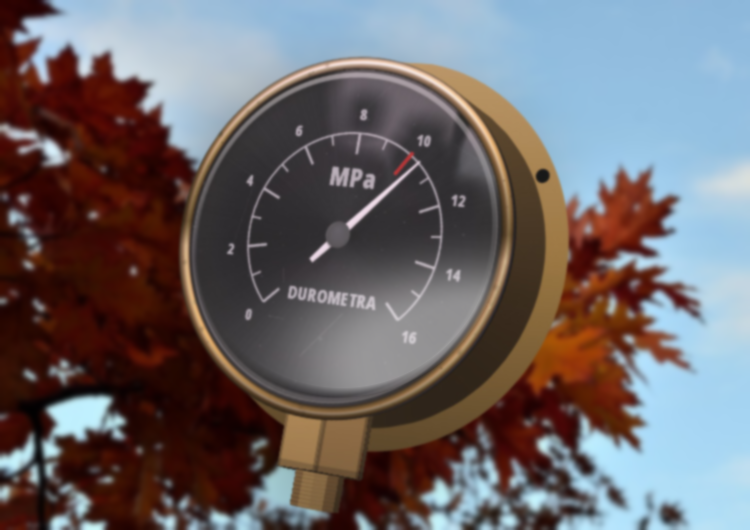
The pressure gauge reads MPa 10.5
